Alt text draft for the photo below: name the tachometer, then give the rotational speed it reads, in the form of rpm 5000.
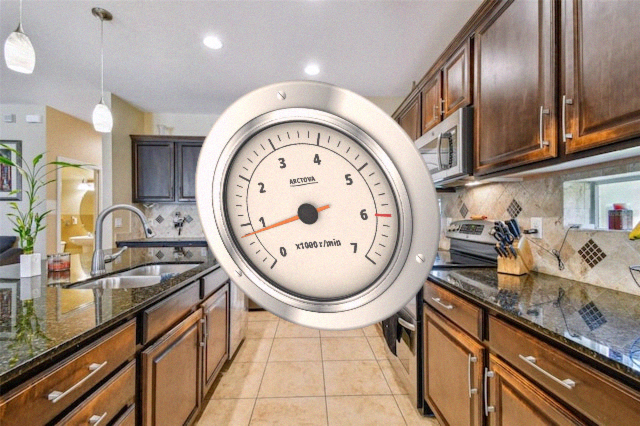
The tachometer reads rpm 800
